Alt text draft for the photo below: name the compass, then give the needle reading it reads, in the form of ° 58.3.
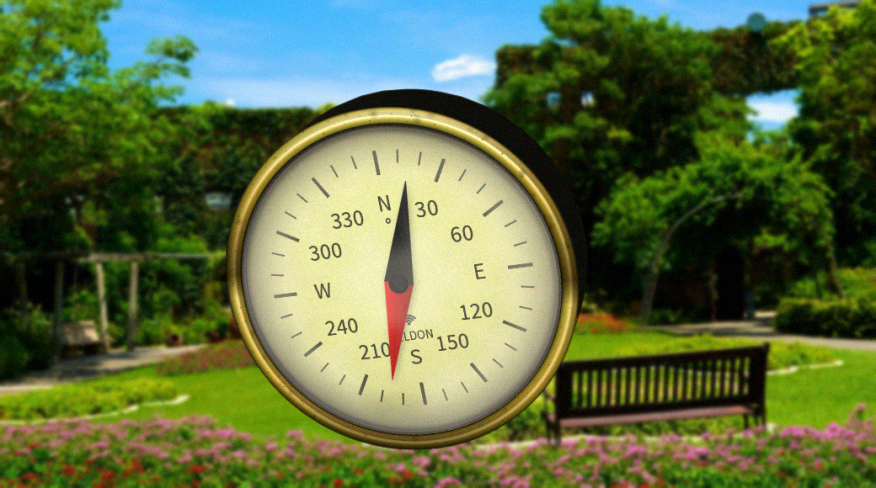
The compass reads ° 195
